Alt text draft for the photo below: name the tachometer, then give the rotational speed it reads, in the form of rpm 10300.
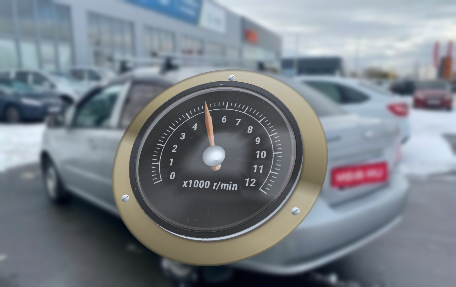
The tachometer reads rpm 5000
